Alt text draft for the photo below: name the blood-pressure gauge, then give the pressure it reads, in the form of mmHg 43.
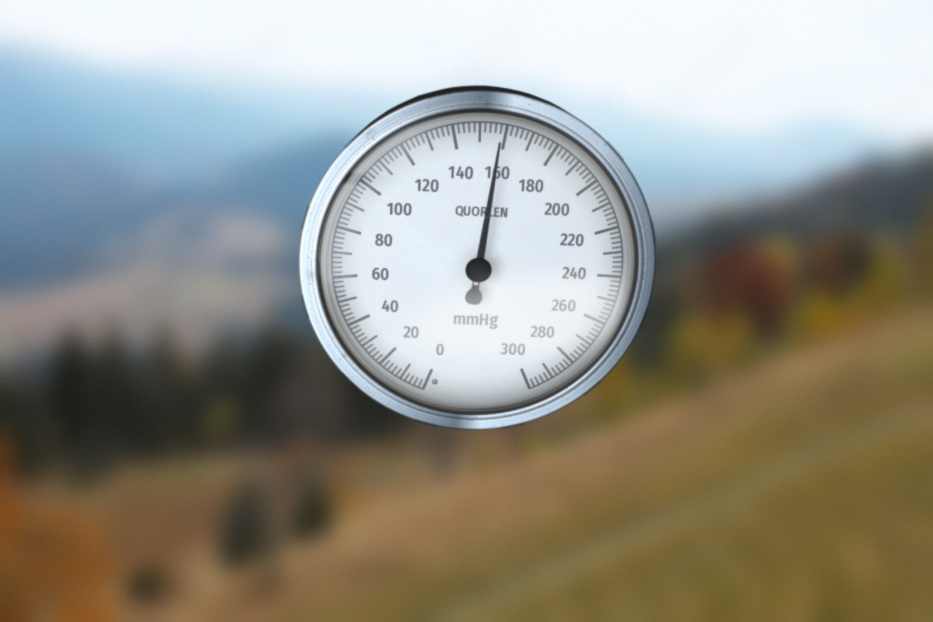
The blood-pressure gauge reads mmHg 158
